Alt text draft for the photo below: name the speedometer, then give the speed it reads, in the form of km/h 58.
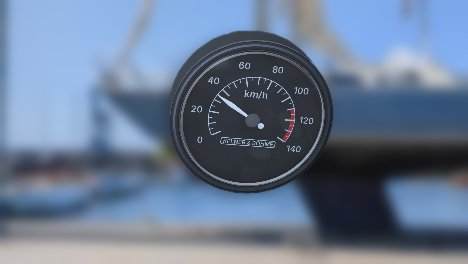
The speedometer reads km/h 35
